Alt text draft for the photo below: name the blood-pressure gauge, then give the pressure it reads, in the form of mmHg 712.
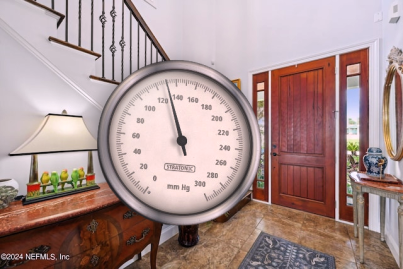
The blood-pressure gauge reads mmHg 130
